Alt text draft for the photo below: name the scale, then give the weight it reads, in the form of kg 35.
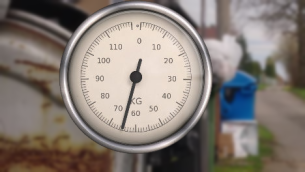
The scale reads kg 65
